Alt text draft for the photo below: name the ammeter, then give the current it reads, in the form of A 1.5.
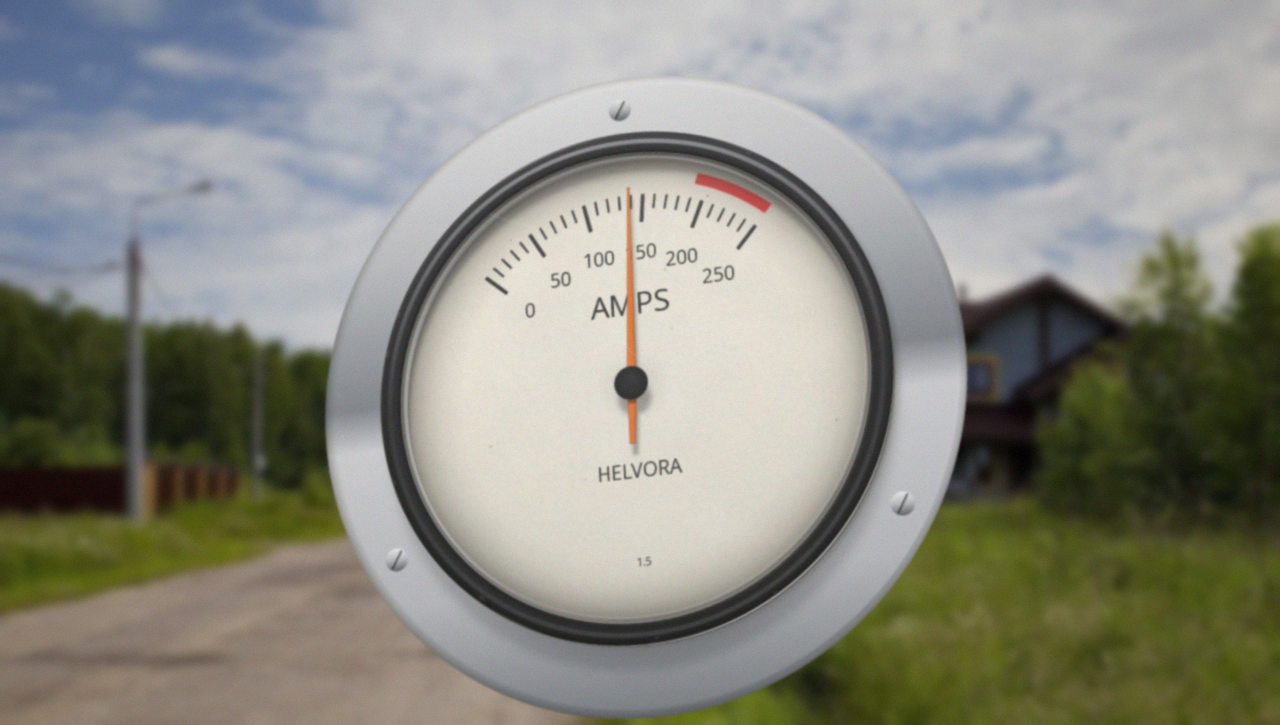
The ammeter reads A 140
